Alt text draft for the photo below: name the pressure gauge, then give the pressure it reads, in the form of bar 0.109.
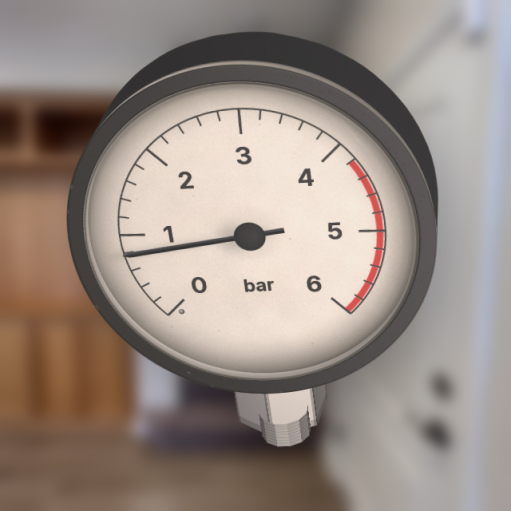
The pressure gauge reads bar 0.8
